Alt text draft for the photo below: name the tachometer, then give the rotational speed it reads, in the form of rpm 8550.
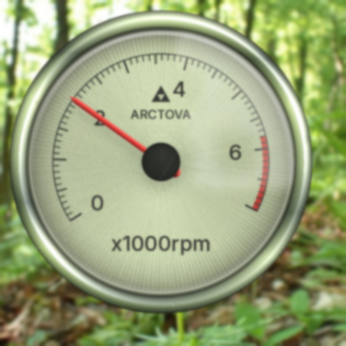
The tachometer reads rpm 2000
